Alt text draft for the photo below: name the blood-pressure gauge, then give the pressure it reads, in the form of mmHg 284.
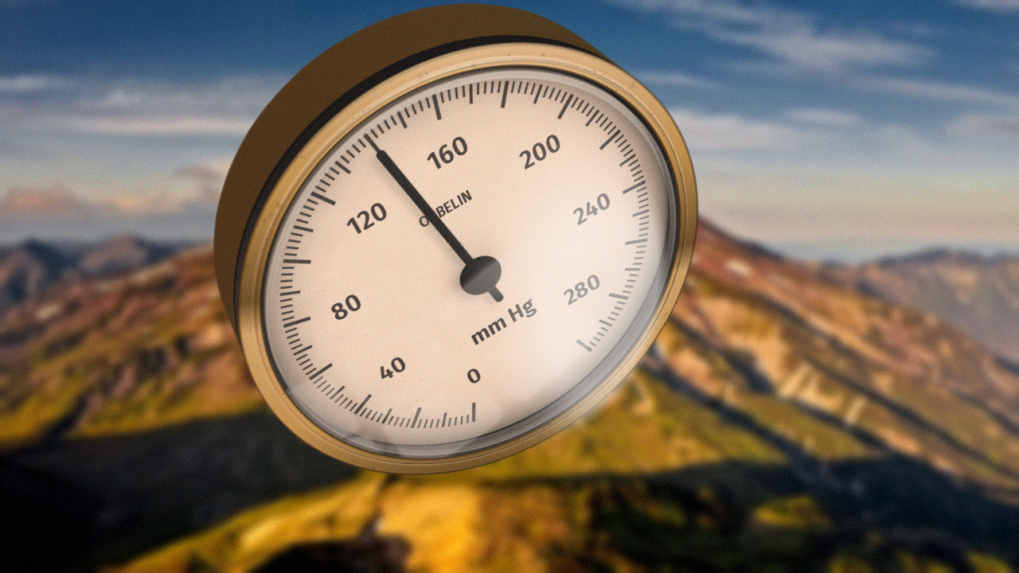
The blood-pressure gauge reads mmHg 140
